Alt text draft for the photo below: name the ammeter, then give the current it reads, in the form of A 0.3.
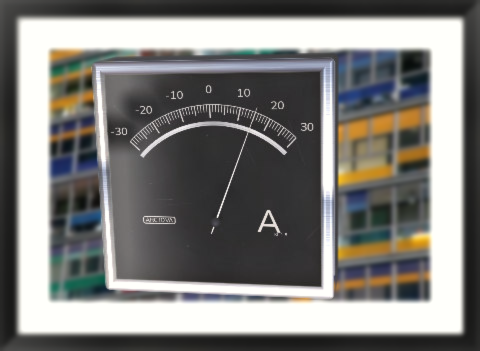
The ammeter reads A 15
